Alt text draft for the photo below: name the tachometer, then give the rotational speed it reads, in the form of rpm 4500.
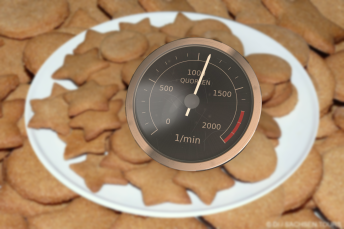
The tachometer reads rpm 1100
